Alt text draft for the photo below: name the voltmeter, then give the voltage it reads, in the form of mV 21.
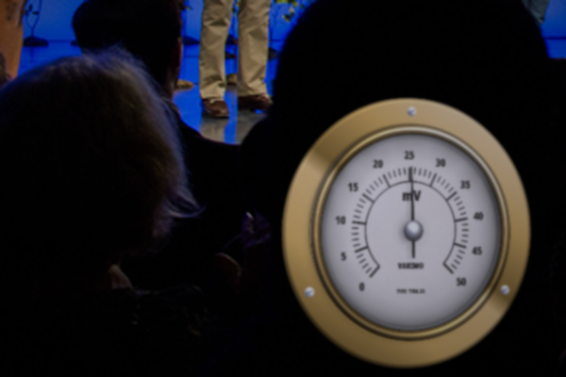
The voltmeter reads mV 25
